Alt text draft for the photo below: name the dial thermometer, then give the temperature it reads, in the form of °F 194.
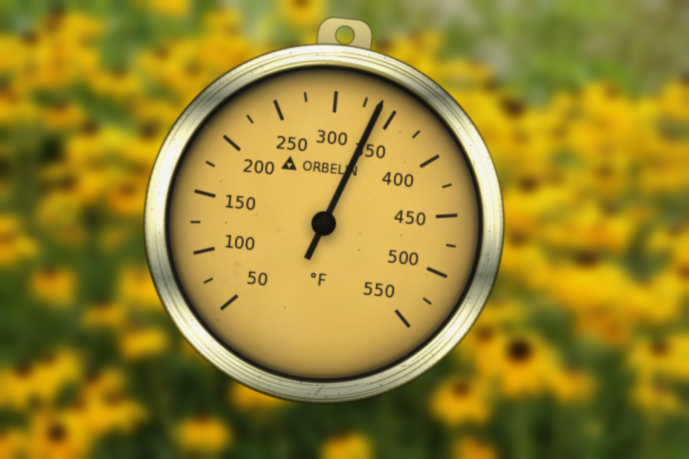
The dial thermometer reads °F 337.5
